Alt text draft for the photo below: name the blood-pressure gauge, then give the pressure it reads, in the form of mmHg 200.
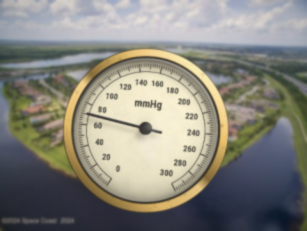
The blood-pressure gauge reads mmHg 70
